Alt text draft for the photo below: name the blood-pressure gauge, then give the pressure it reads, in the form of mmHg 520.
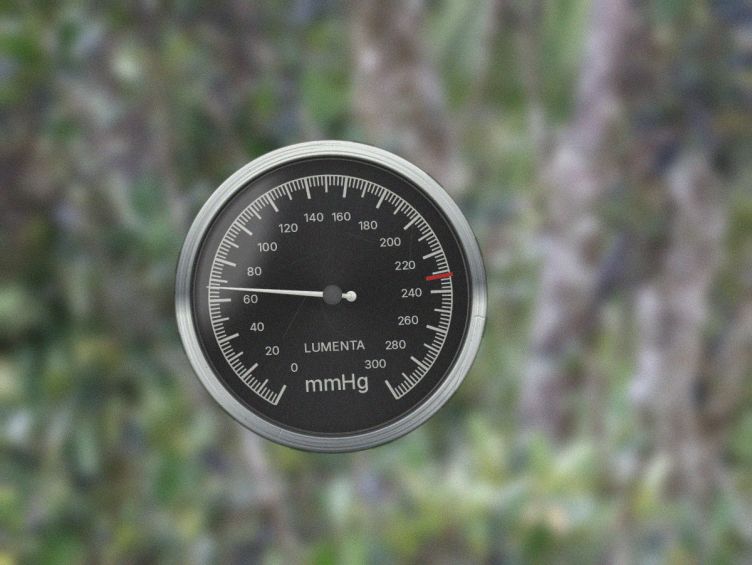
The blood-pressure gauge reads mmHg 66
